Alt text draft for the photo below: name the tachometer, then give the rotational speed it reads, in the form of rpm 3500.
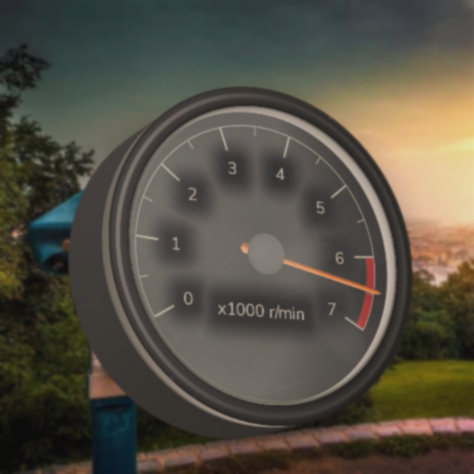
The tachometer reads rpm 6500
